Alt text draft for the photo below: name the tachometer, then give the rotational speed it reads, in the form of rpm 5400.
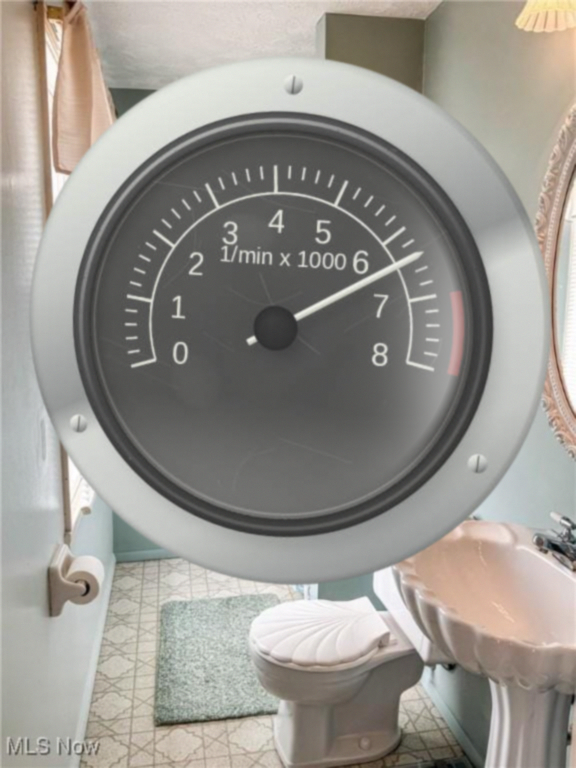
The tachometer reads rpm 6400
